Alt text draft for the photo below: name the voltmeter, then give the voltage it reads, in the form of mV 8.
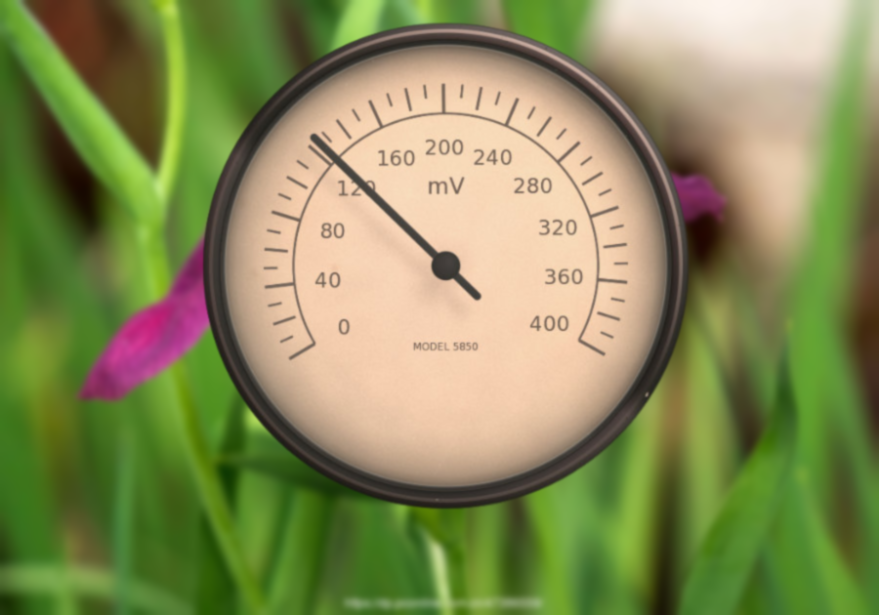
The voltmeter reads mV 125
